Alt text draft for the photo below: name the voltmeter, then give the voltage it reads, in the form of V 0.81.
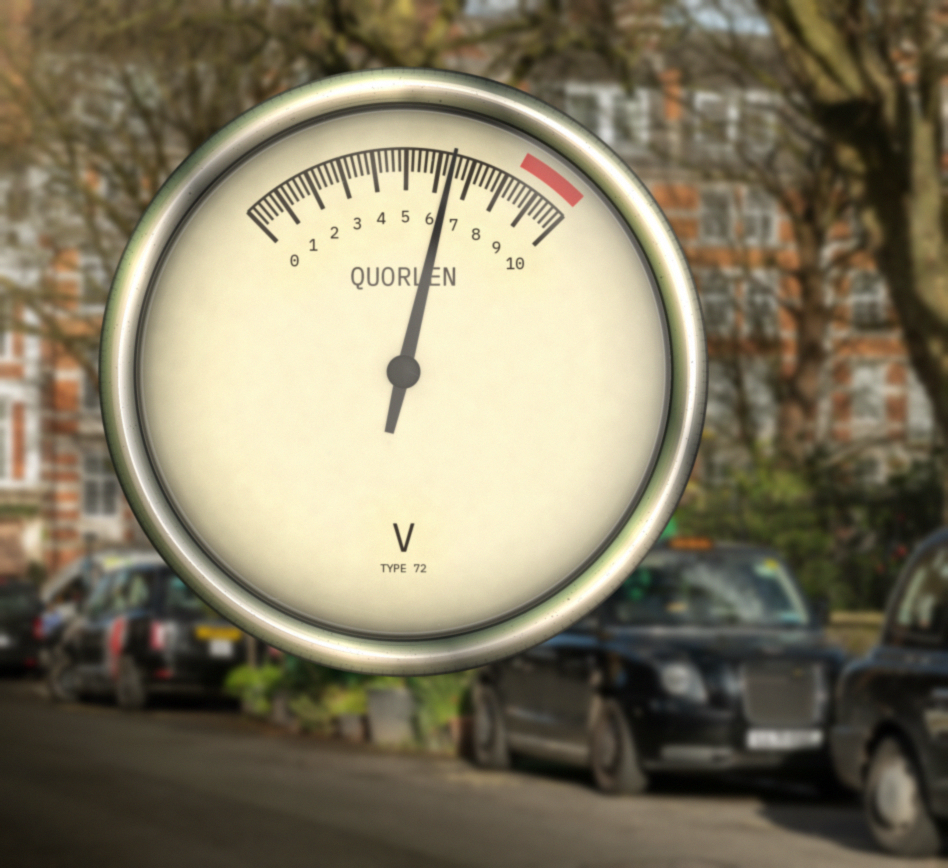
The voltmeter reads V 6.4
